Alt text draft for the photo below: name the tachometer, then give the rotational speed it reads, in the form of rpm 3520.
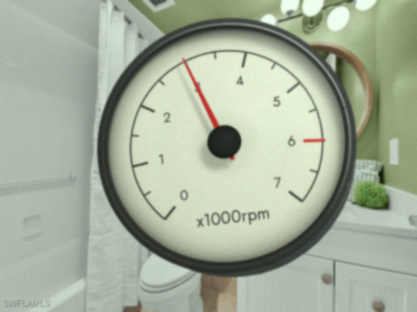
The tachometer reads rpm 3000
